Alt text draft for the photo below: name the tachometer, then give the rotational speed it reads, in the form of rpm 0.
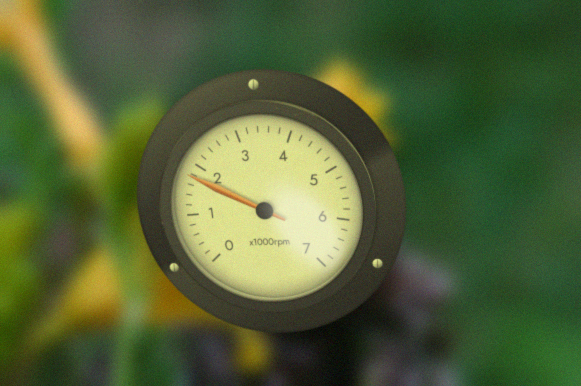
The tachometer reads rpm 1800
